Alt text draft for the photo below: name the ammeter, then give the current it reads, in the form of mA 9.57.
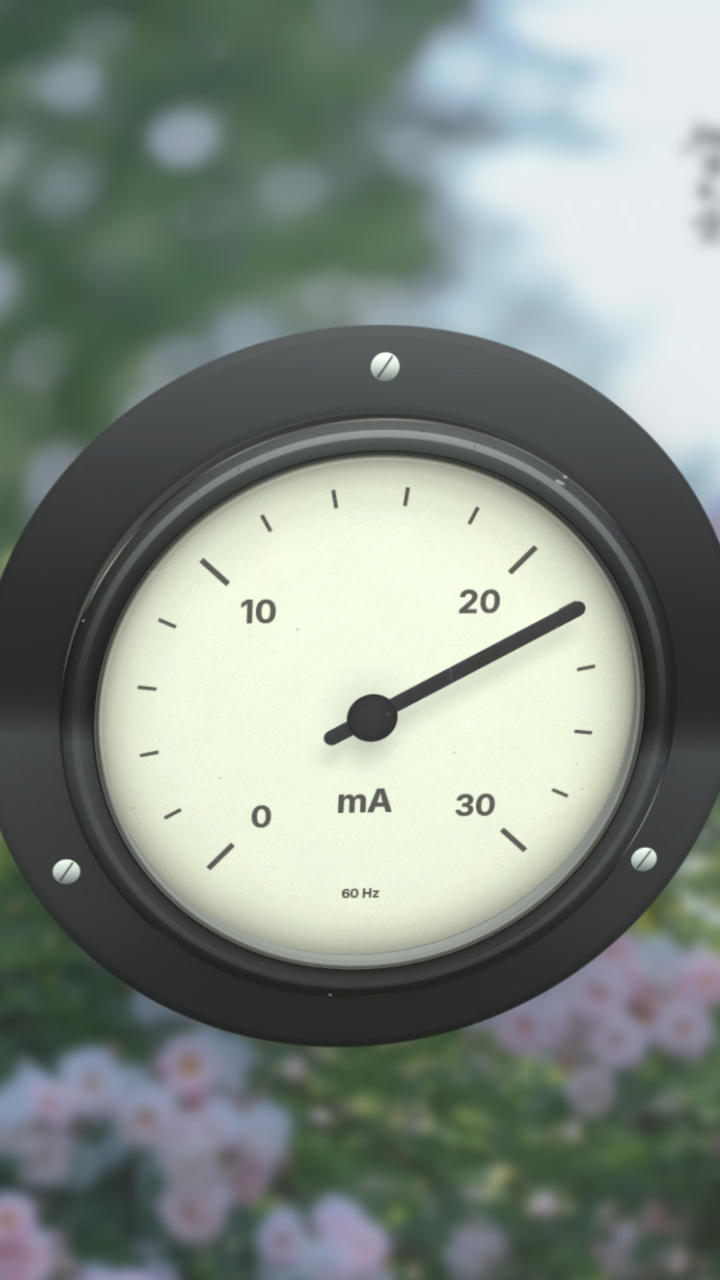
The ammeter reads mA 22
